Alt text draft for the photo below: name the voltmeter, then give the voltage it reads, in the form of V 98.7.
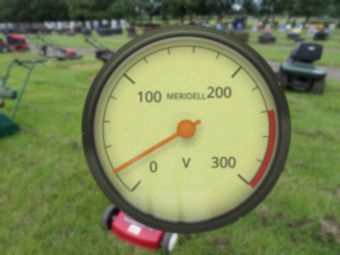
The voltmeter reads V 20
